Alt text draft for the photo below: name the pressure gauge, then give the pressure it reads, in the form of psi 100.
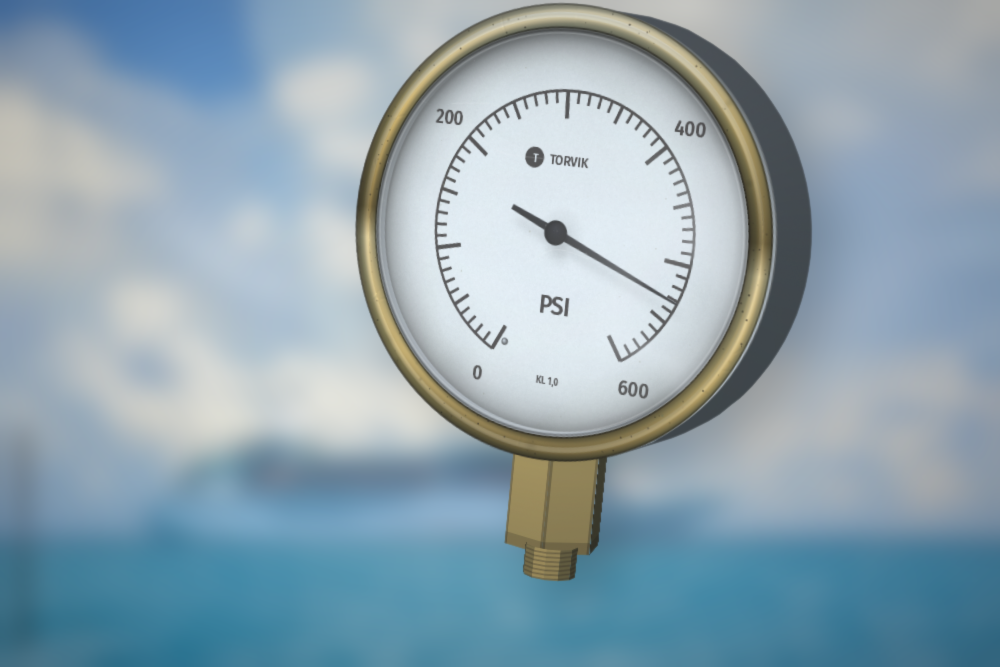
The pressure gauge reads psi 530
